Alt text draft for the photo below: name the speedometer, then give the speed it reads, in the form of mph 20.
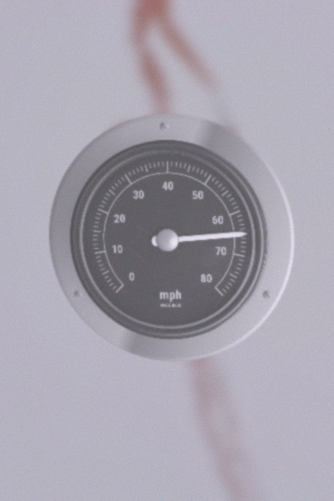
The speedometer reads mph 65
